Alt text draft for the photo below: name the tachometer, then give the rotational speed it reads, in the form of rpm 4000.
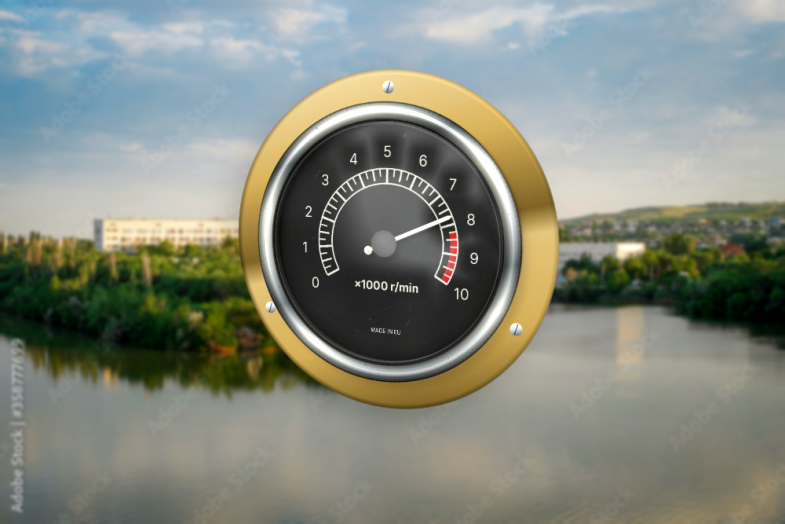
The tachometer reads rpm 7750
